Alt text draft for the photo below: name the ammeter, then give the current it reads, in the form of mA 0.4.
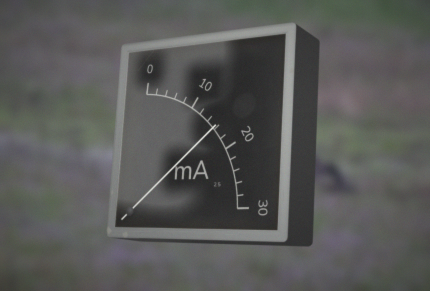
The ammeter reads mA 16
